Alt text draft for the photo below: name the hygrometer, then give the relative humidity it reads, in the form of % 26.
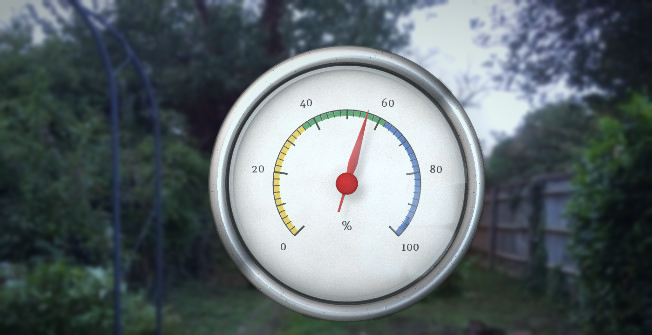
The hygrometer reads % 56
